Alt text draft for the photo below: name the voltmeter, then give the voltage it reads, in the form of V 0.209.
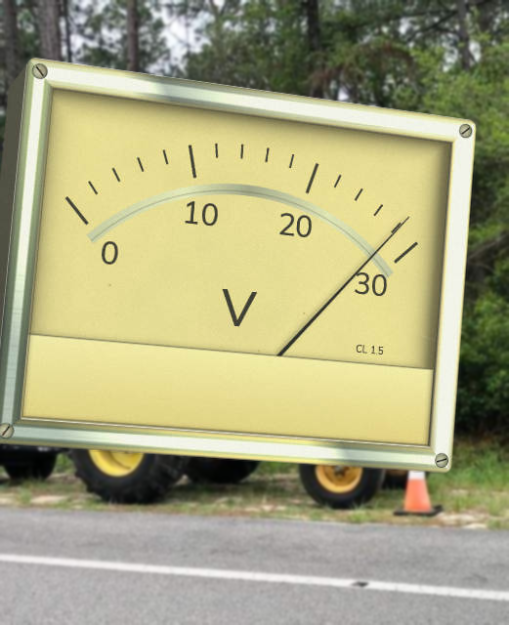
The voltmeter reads V 28
